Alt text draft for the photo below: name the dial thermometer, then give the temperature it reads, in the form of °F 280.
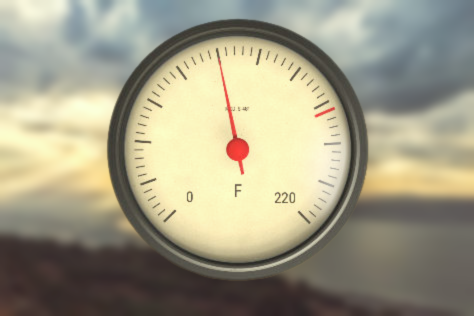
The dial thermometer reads °F 100
